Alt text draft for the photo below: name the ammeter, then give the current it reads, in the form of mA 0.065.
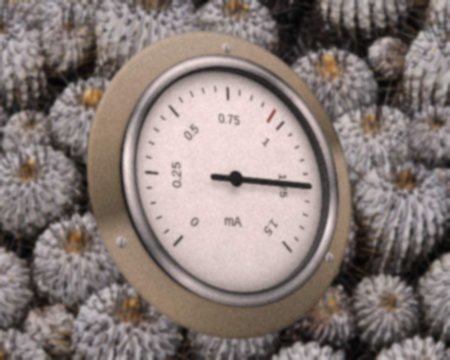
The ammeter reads mA 1.25
